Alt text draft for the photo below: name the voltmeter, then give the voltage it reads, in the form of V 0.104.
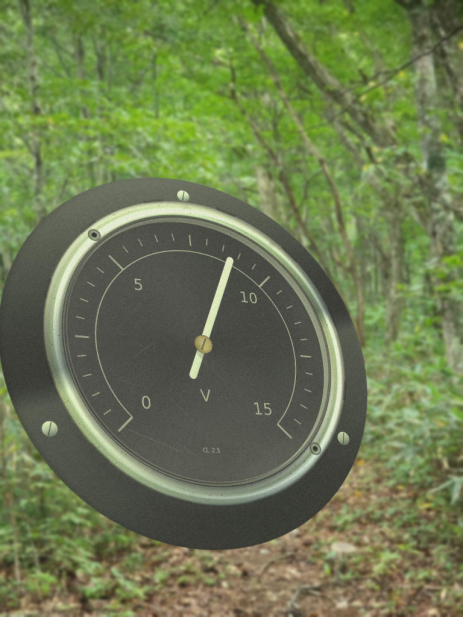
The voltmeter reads V 8.75
